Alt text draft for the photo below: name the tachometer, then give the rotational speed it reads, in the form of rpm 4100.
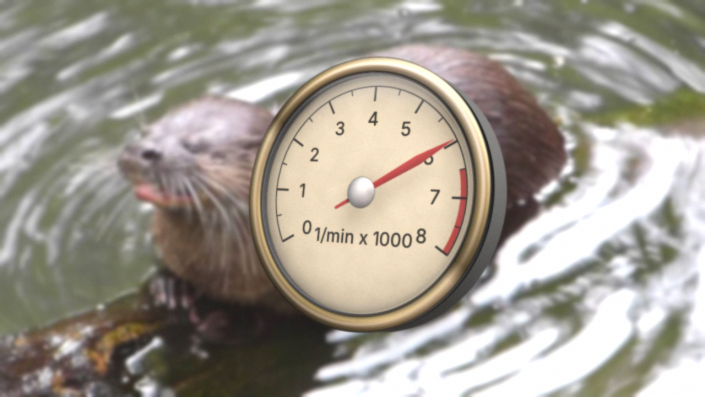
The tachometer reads rpm 6000
